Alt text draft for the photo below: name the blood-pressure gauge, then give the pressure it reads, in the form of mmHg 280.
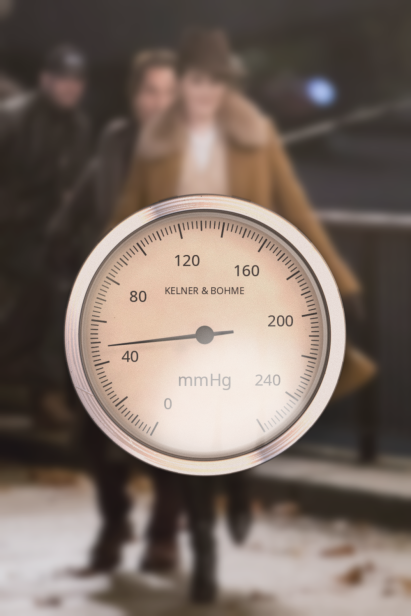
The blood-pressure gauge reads mmHg 48
